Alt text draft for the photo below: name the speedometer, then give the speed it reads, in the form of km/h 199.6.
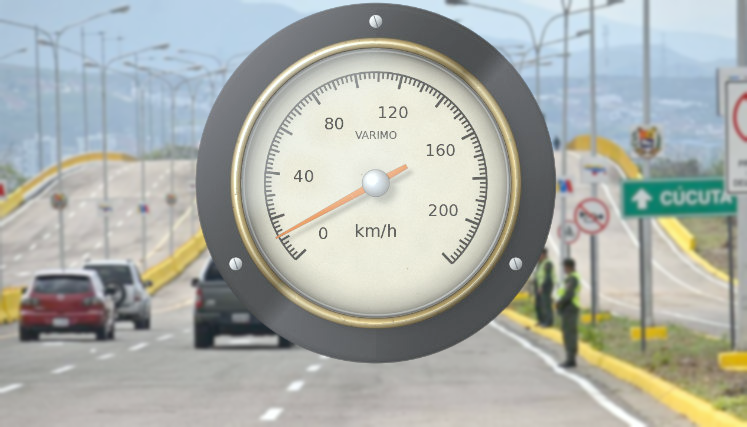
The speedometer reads km/h 12
